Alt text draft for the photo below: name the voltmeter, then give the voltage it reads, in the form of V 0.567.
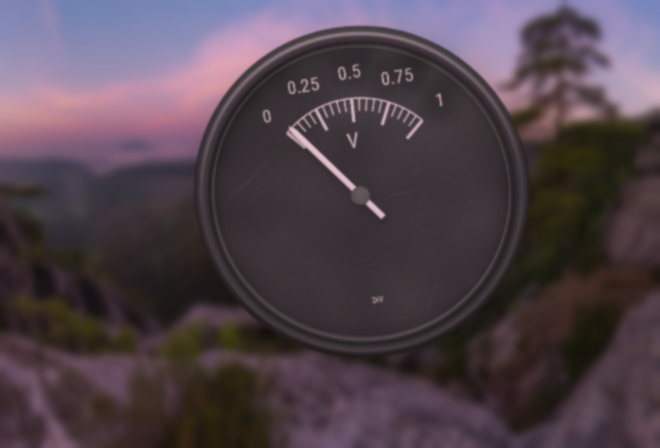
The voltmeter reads V 0.05
